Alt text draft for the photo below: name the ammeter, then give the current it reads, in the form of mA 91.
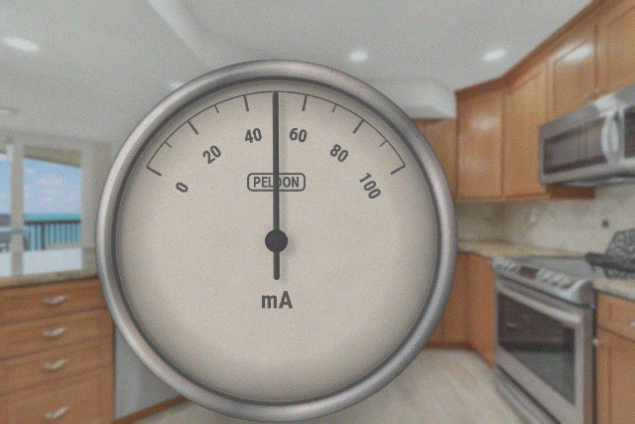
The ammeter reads mA 50
